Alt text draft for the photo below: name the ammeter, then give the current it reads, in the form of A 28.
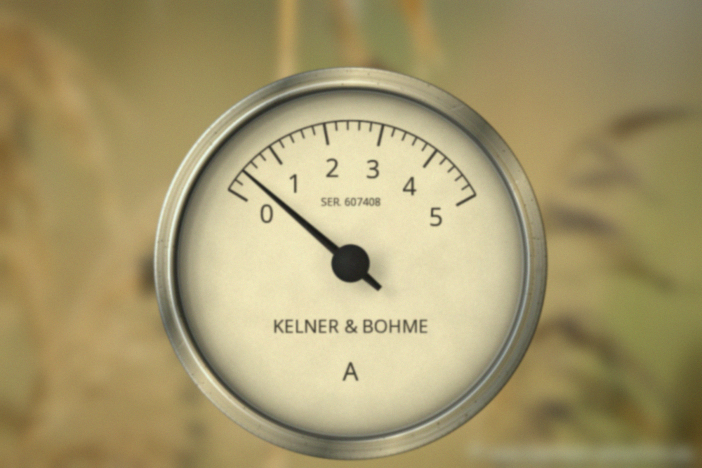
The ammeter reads A 0.4
